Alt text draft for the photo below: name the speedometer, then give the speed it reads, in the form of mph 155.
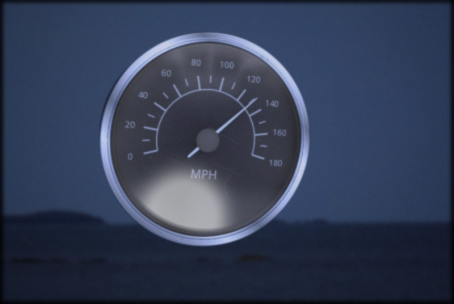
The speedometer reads mph 130
